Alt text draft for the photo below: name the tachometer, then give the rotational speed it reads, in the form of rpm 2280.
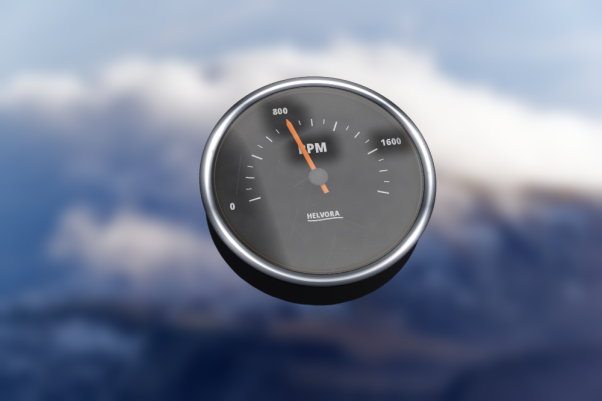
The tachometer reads rpm 800
